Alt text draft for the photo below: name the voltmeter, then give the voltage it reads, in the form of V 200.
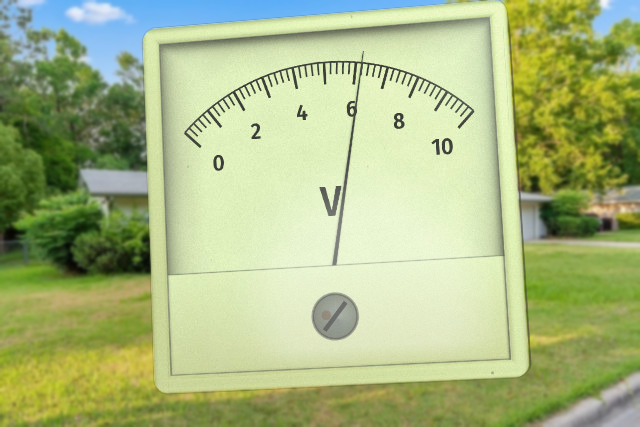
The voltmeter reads V 6.2
